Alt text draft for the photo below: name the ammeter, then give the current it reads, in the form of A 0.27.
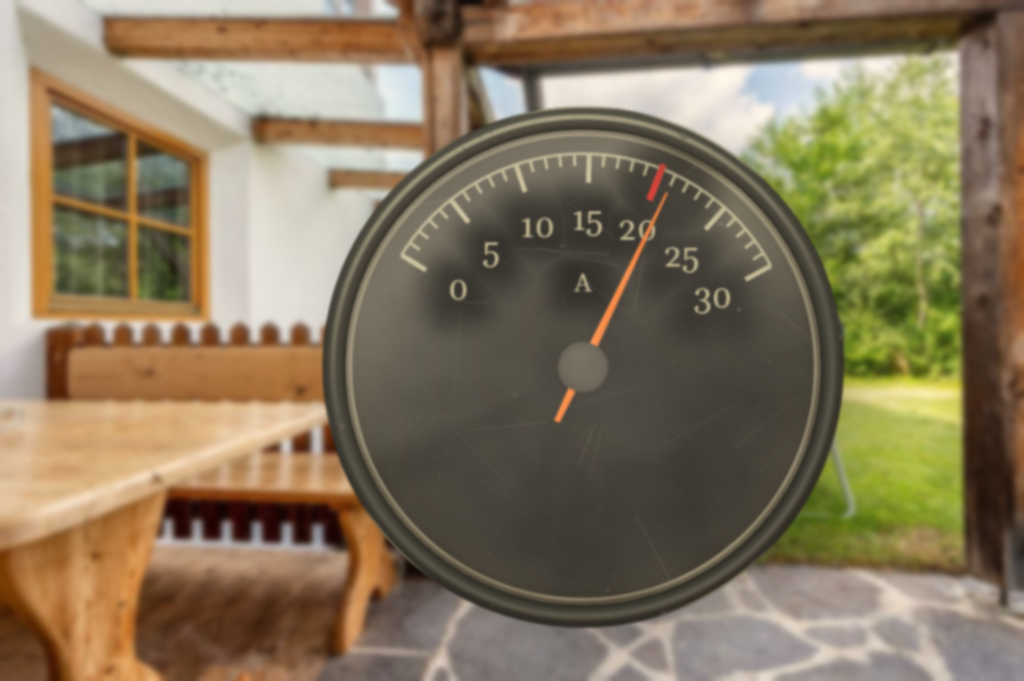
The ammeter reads A 21
